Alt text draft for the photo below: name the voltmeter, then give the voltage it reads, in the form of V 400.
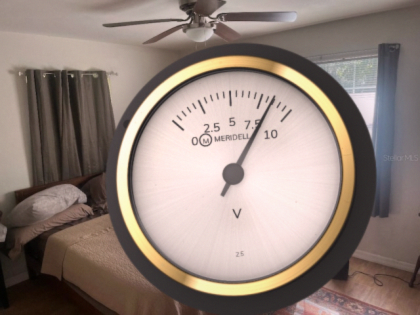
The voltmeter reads V 8.5
